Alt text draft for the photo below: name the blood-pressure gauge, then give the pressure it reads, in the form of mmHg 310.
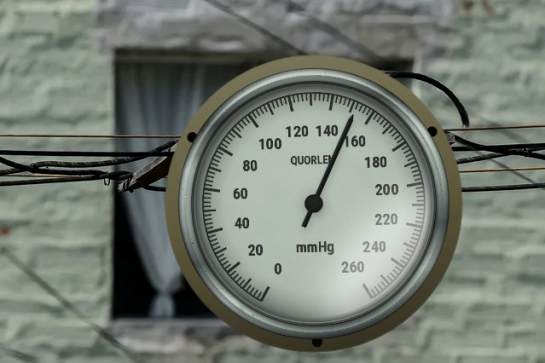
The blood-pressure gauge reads mmHg 152
